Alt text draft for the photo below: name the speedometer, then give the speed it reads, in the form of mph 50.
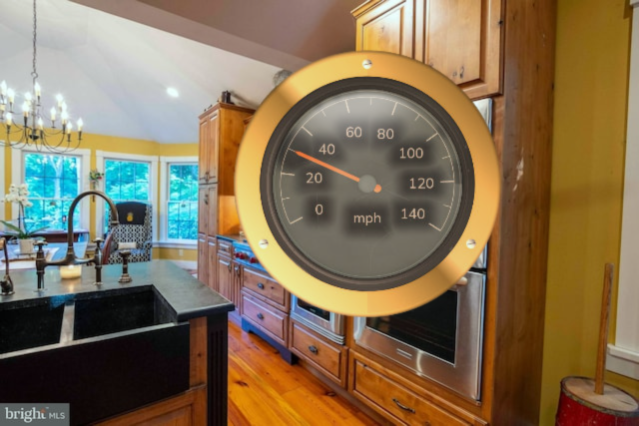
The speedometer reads mph 30
